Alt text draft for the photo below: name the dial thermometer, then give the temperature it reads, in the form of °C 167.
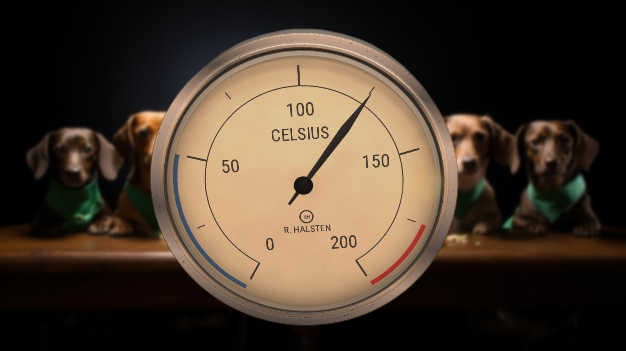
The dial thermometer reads °C 125
